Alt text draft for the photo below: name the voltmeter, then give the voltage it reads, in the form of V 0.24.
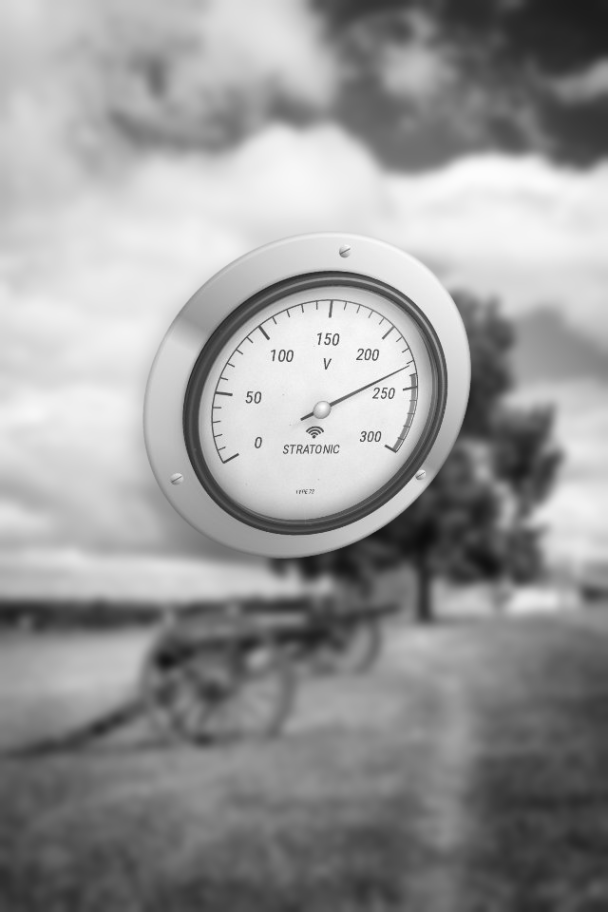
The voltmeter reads V 230
